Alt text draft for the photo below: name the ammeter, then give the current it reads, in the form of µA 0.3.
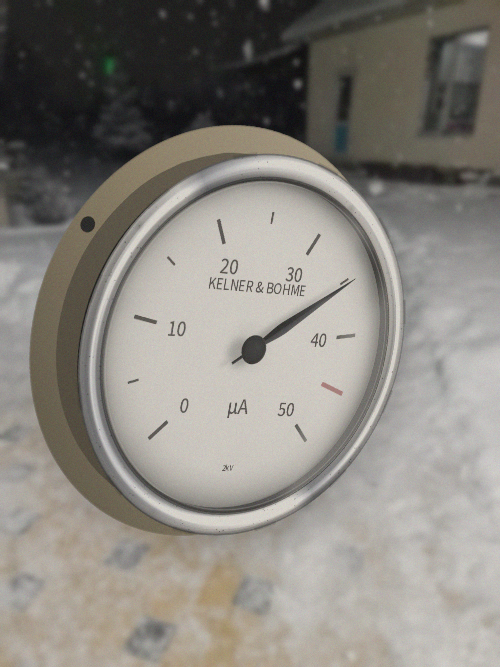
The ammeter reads µA 35
